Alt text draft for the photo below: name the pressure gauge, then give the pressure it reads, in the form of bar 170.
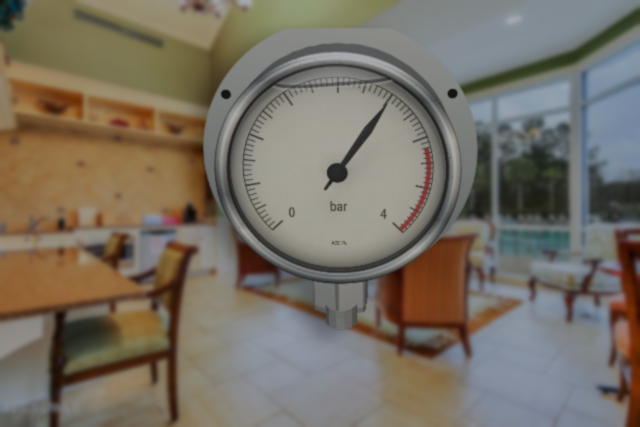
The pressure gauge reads bar 2.5
